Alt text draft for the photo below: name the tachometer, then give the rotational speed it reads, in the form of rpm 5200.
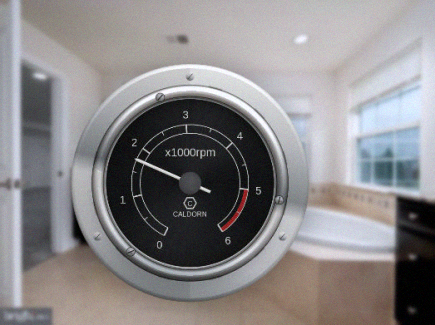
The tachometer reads rpm 1750
